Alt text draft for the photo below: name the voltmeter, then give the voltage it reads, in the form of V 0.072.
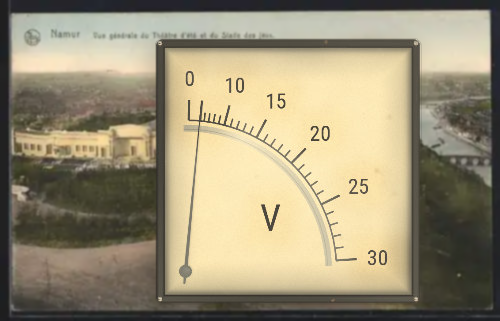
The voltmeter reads V 5
